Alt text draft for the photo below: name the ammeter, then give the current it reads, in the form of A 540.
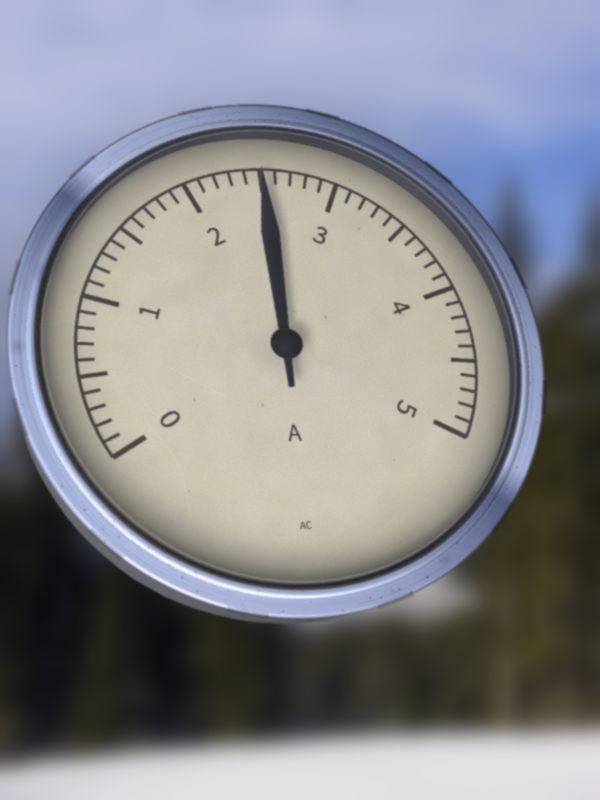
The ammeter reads A 2.5
